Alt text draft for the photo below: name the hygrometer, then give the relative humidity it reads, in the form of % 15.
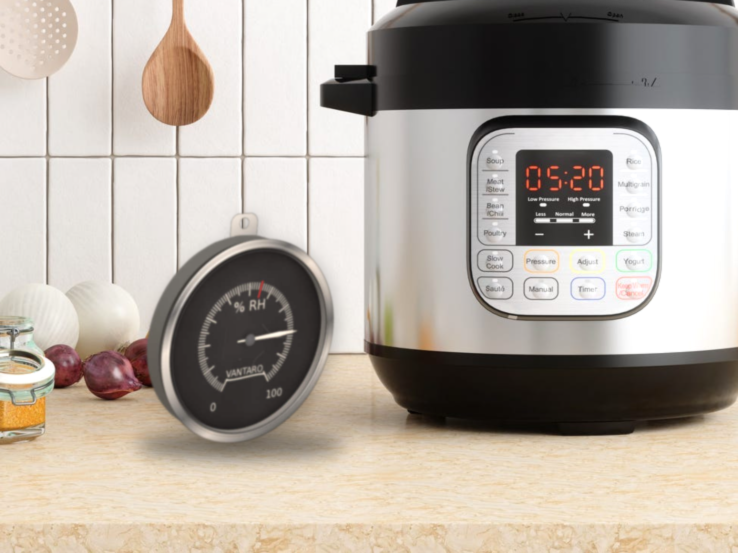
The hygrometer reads % 80
